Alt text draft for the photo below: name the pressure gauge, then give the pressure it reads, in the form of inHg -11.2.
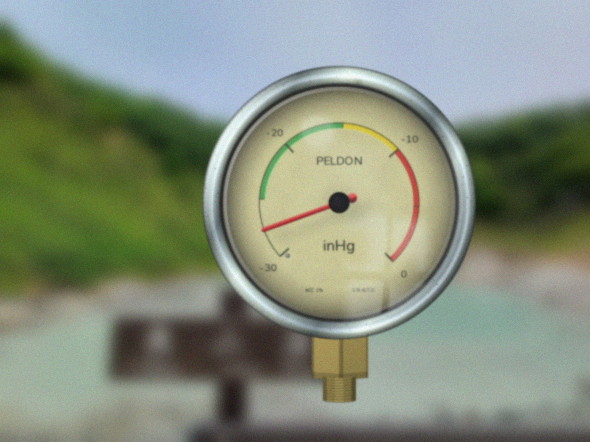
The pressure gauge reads inHg -27.5
